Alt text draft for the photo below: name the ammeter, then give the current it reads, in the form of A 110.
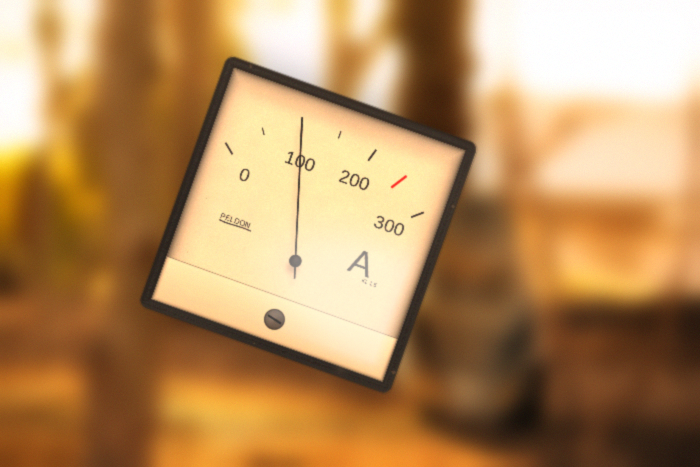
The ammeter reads A 100
